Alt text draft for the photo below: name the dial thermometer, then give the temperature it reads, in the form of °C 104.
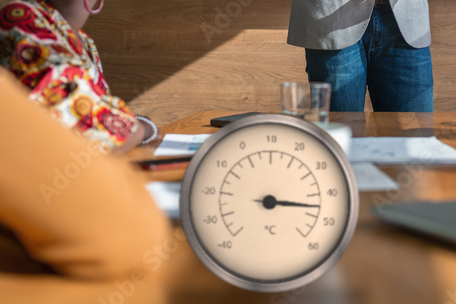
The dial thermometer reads °C 45
